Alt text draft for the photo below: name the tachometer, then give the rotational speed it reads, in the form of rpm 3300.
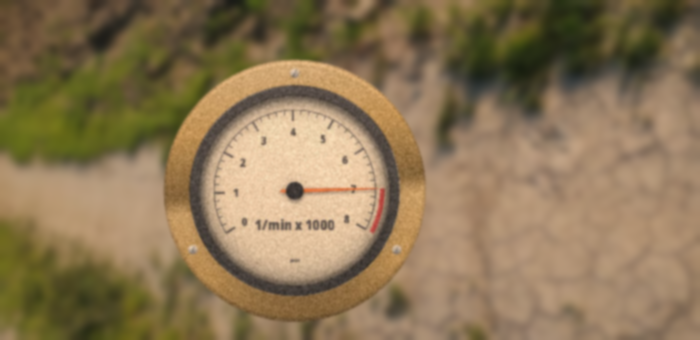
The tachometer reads rpm 7000
